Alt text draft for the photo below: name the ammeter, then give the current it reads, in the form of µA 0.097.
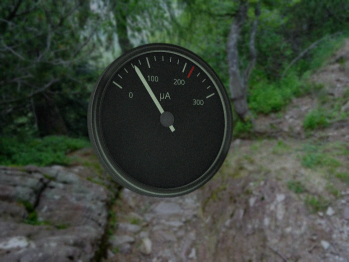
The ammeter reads µA 60
